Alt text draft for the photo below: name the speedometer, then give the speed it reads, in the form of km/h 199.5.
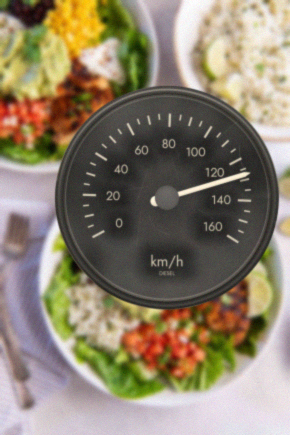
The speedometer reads km/h 127.5
